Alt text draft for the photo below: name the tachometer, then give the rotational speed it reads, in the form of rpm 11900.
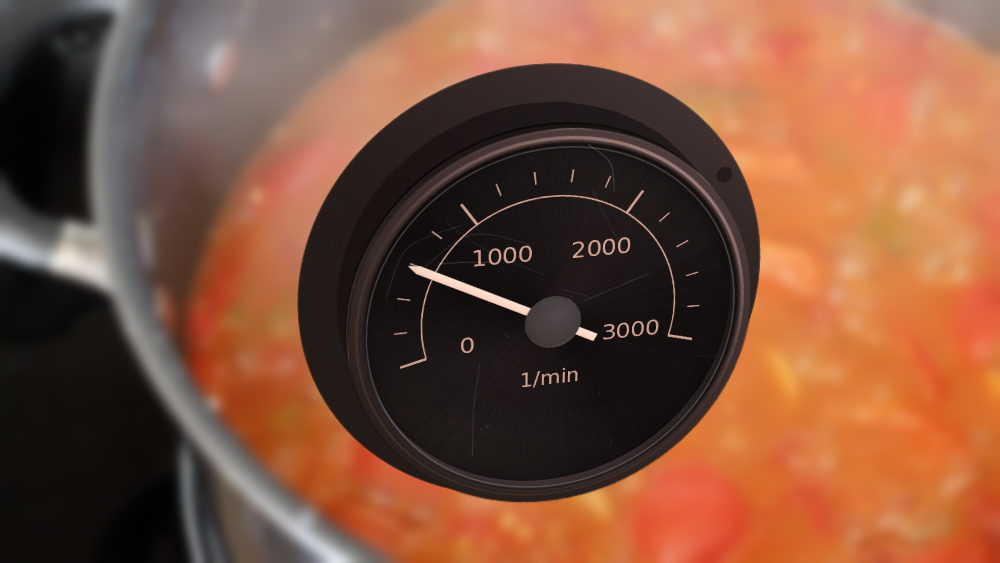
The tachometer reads rpm 600
